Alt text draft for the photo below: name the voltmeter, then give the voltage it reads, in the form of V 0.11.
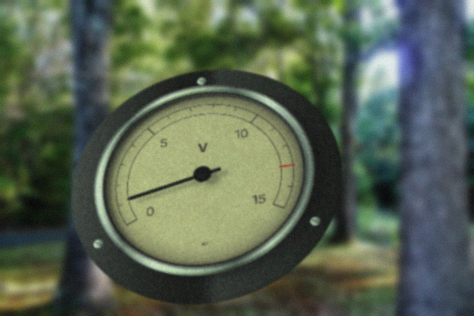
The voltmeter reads V 1
